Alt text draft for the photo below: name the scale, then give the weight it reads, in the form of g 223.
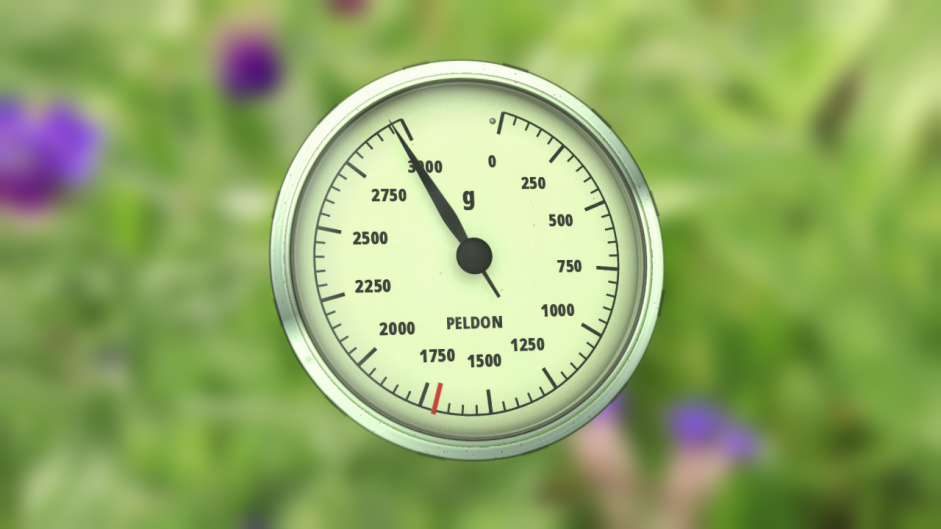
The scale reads g 2950
